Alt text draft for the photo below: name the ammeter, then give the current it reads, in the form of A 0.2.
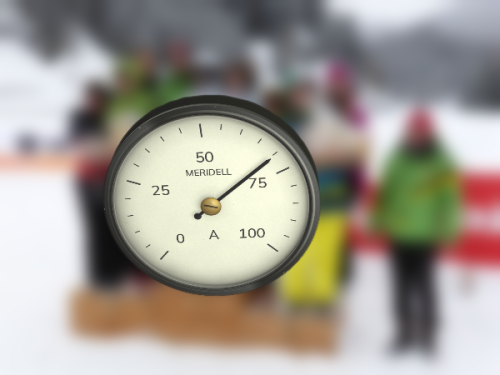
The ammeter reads A 70
